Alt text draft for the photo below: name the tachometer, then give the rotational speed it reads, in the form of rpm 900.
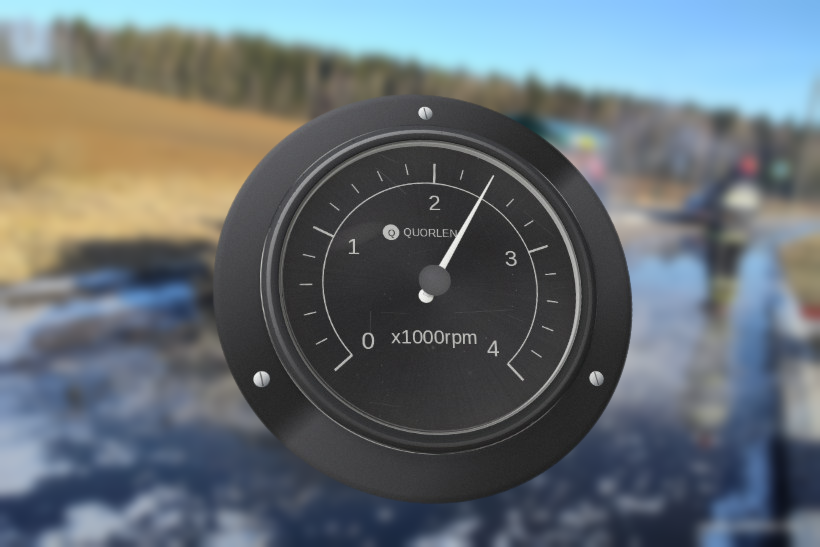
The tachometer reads rpm 2400
